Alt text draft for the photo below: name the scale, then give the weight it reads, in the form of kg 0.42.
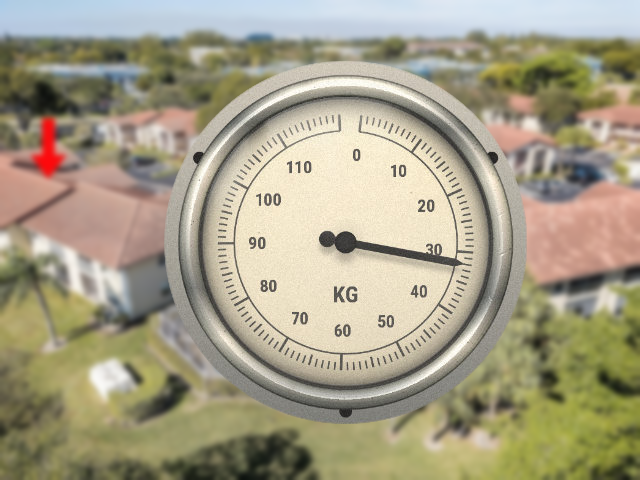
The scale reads kg 32
